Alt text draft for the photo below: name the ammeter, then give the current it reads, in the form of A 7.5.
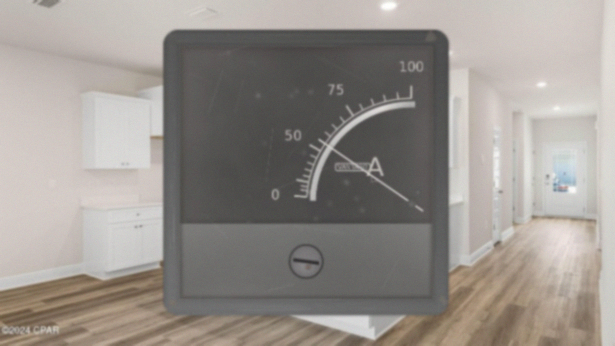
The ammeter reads A 55
